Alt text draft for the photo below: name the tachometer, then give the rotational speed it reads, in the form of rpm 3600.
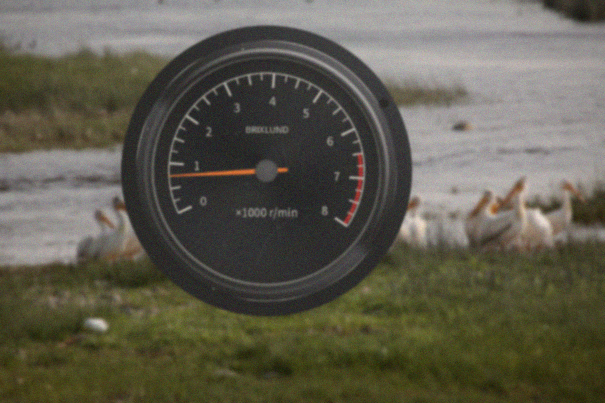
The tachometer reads rpm 750
